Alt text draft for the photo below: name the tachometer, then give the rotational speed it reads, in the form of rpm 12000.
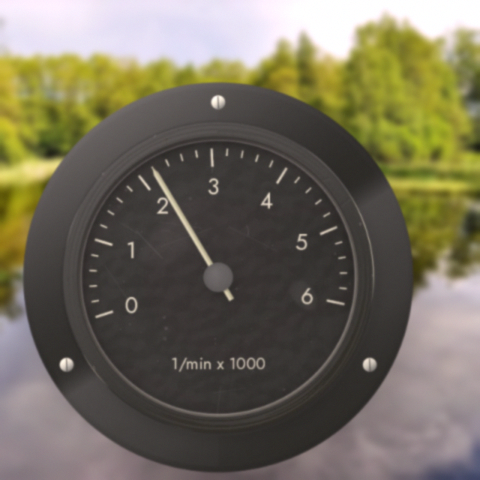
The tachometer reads rpm 2200
